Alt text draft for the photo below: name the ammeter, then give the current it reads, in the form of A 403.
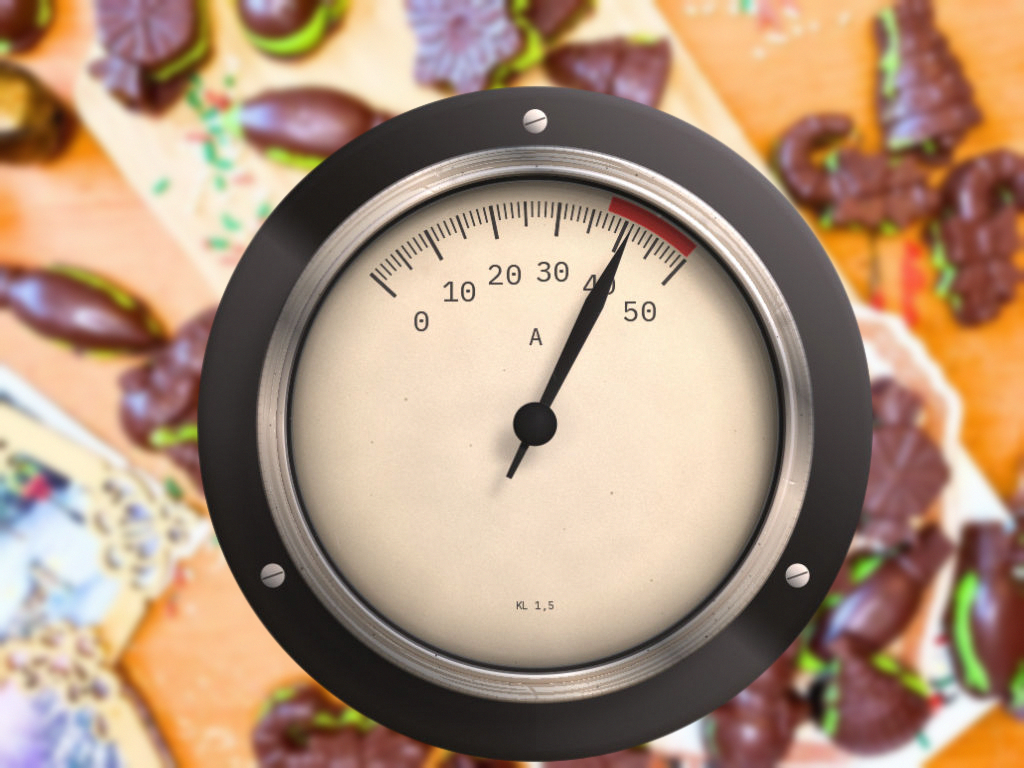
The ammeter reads A 41
